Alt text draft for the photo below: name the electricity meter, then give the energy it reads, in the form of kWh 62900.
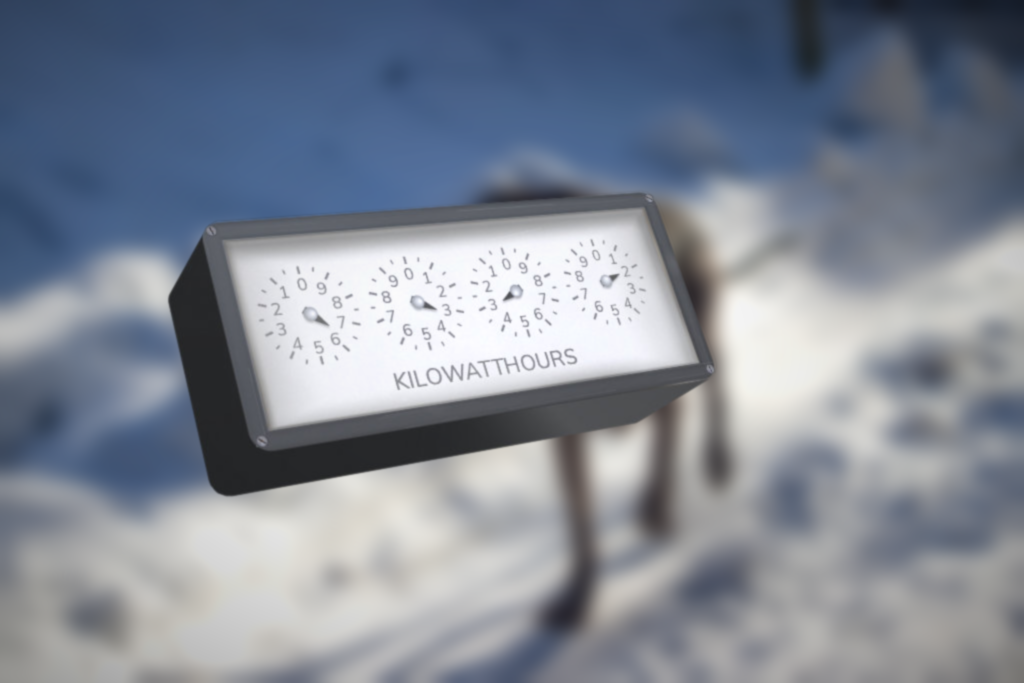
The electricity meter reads kWh 6332
